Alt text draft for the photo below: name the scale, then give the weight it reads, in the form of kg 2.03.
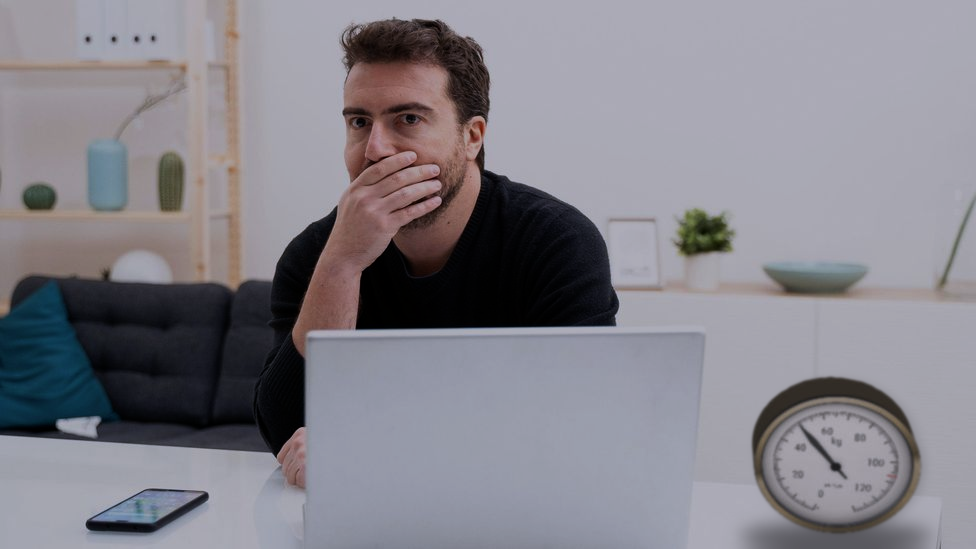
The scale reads kg 50
